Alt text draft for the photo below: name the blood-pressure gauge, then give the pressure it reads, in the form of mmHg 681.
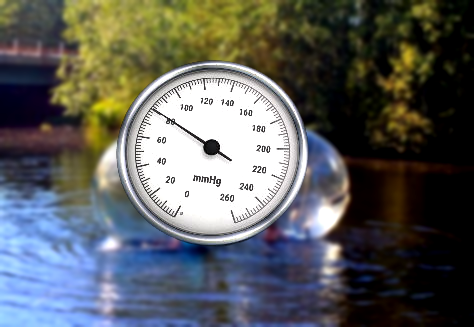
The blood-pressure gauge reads mmHg 80
